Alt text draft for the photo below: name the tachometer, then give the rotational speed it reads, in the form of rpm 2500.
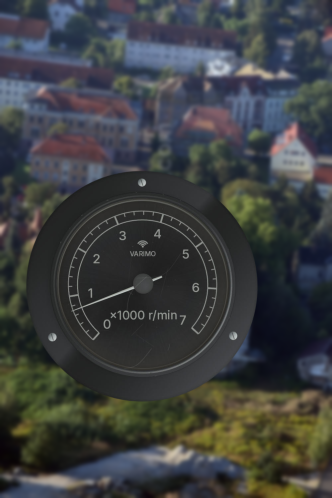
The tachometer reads rpm 700
